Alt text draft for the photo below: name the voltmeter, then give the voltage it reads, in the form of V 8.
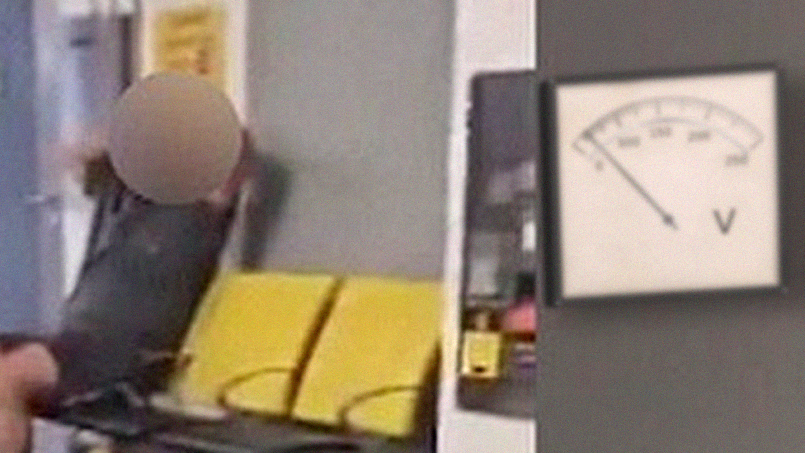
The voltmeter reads V 50
